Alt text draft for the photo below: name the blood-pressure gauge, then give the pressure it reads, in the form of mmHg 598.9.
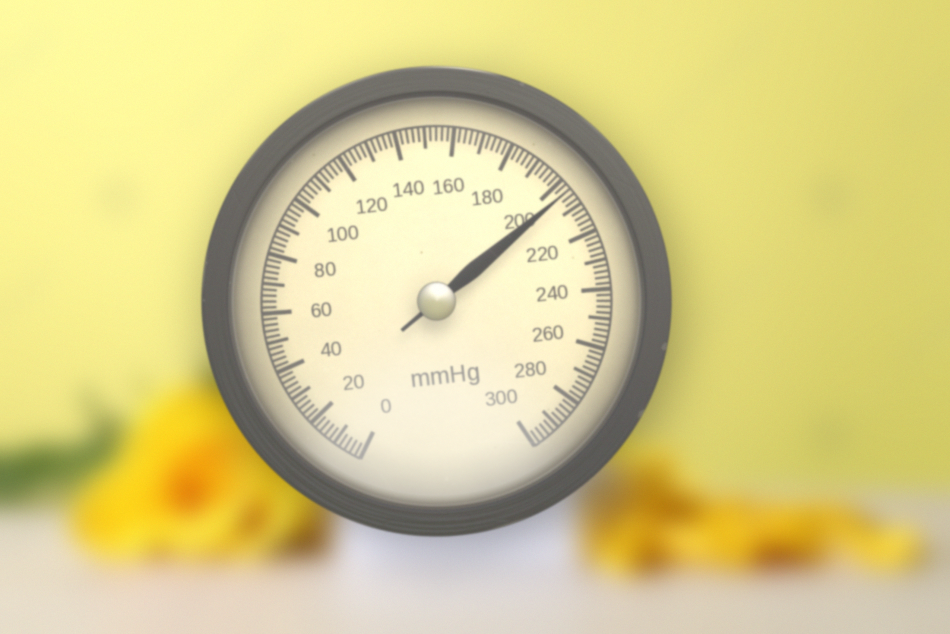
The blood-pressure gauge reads mmHg 204
